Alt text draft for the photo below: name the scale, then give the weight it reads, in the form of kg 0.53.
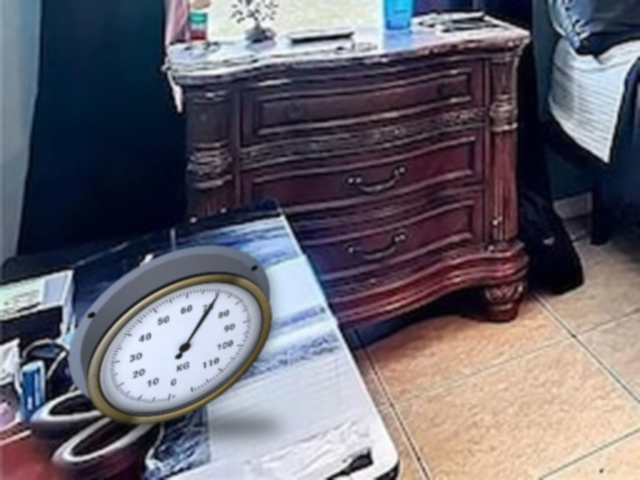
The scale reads kg 70
